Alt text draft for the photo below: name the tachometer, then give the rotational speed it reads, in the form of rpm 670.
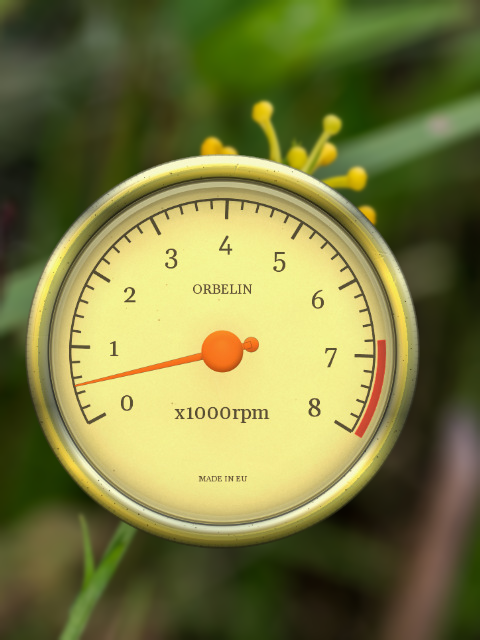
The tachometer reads rpm 500
